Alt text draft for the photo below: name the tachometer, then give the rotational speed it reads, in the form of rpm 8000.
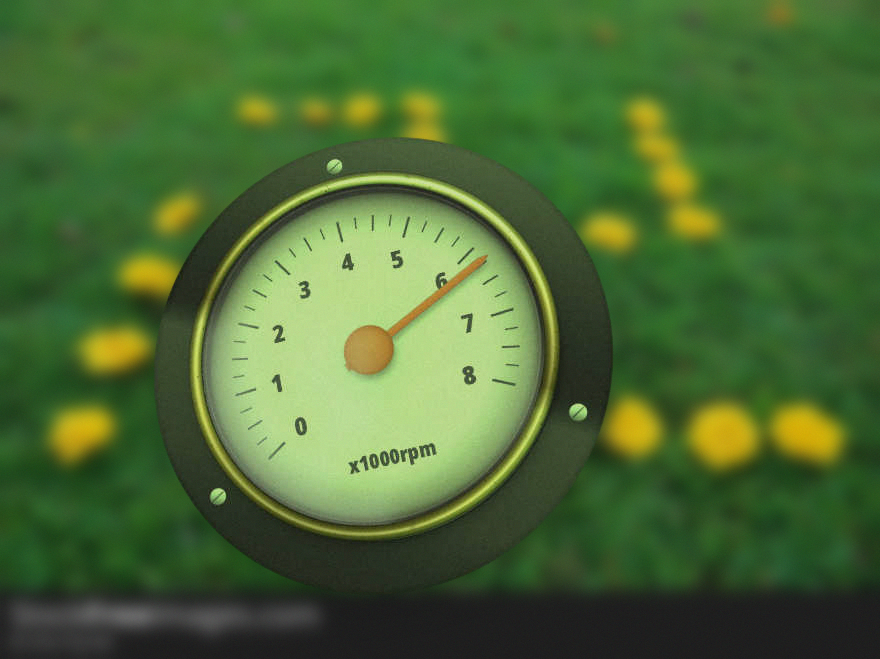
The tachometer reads rpm 6250
